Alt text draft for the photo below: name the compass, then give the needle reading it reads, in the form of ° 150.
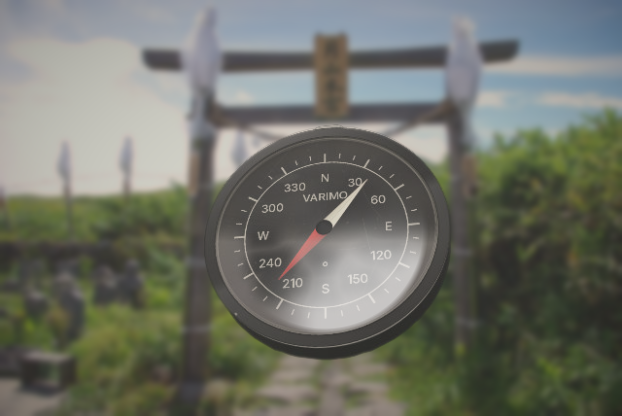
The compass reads ° 220
